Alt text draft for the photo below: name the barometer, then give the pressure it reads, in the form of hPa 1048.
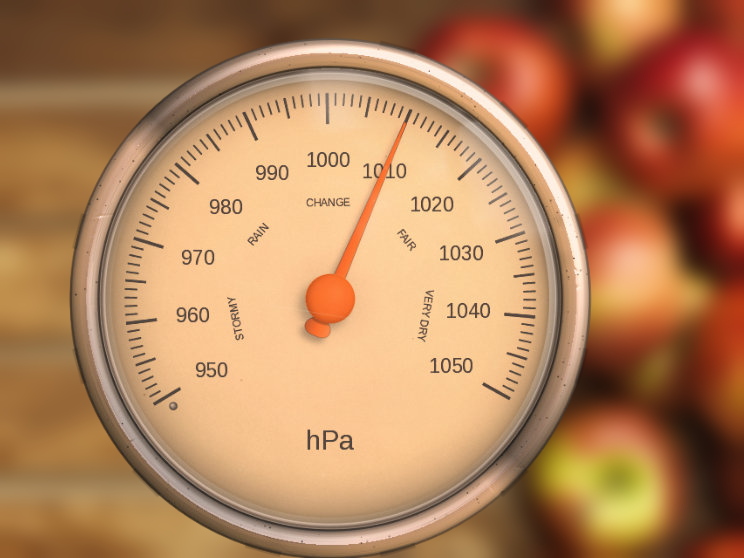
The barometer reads hPa 1010
